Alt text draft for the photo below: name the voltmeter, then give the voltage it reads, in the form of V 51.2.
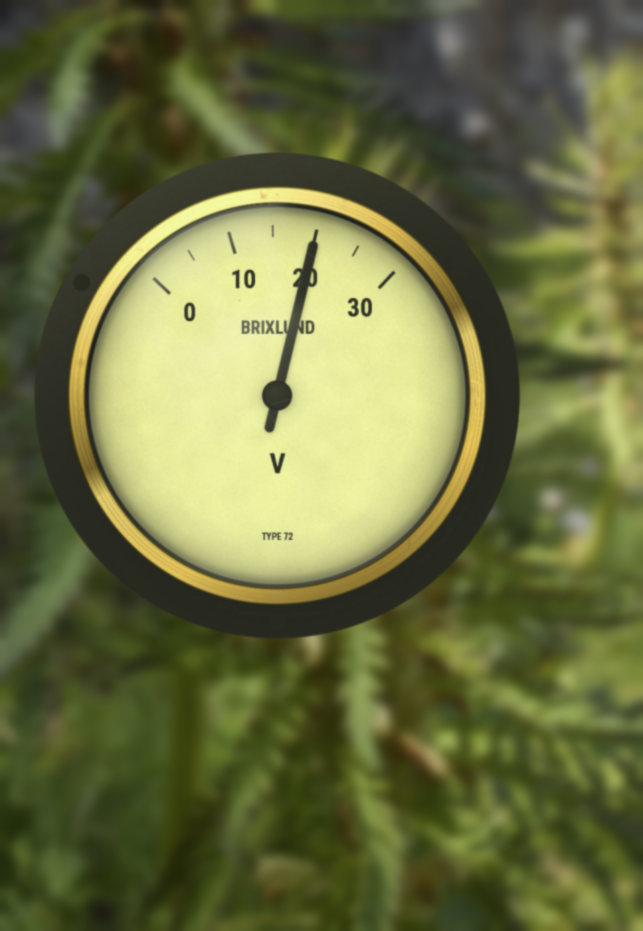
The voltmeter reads V 20
